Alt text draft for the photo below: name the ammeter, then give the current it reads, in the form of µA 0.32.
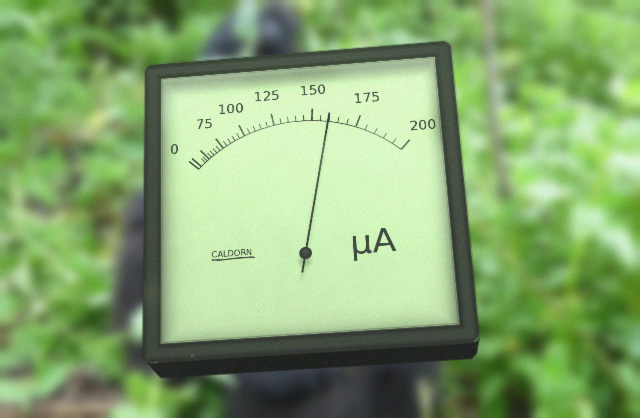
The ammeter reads µA 160
